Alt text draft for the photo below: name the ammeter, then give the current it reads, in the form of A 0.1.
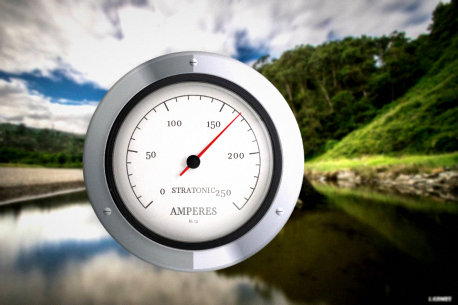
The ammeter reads A 165
